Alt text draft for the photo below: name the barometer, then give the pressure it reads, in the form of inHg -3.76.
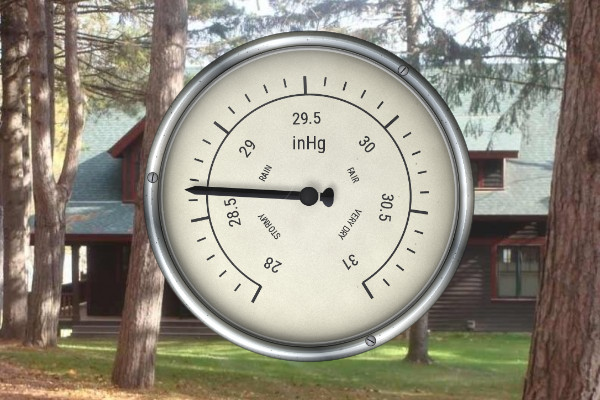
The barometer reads inHg 28.65
